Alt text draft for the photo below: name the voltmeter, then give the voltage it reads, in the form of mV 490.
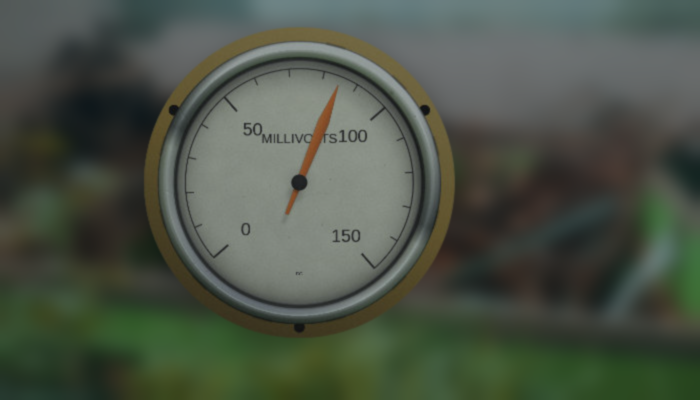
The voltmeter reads mV 85
